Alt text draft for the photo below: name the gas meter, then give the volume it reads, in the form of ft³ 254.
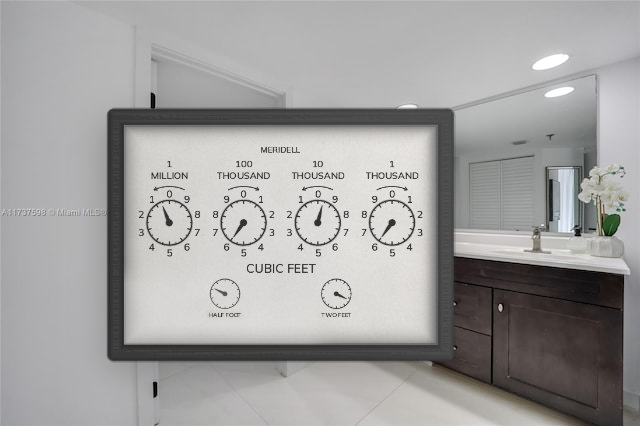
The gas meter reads ft³ 59600
